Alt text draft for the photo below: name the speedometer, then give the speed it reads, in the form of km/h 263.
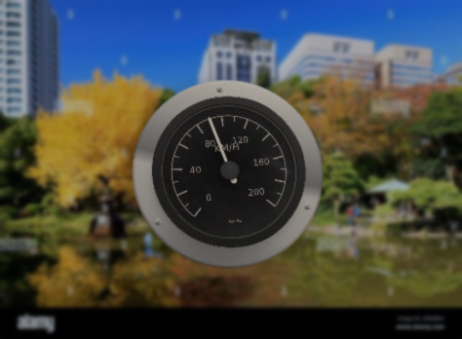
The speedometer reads km/h 90
